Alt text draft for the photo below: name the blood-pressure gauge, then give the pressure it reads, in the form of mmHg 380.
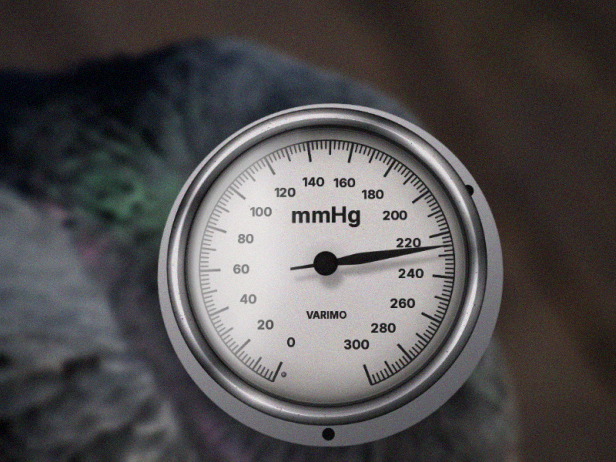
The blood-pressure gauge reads mmHg 226
